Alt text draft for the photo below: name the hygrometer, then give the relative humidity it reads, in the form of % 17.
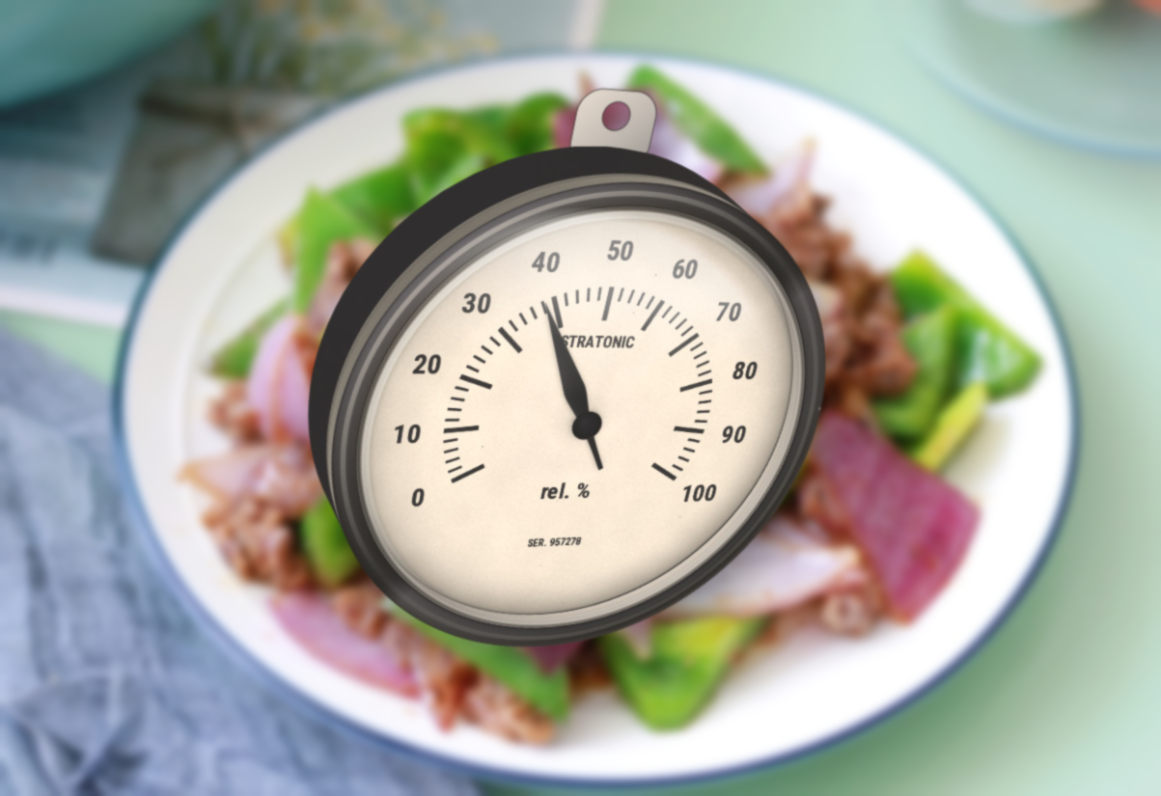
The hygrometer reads % 38
